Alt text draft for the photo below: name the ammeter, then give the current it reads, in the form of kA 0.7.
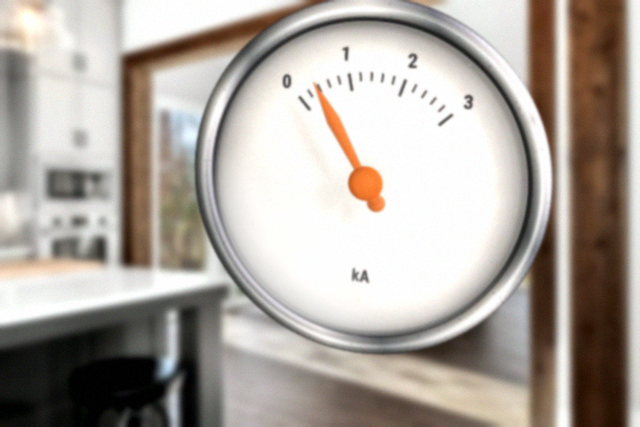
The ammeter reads kA 0.4
